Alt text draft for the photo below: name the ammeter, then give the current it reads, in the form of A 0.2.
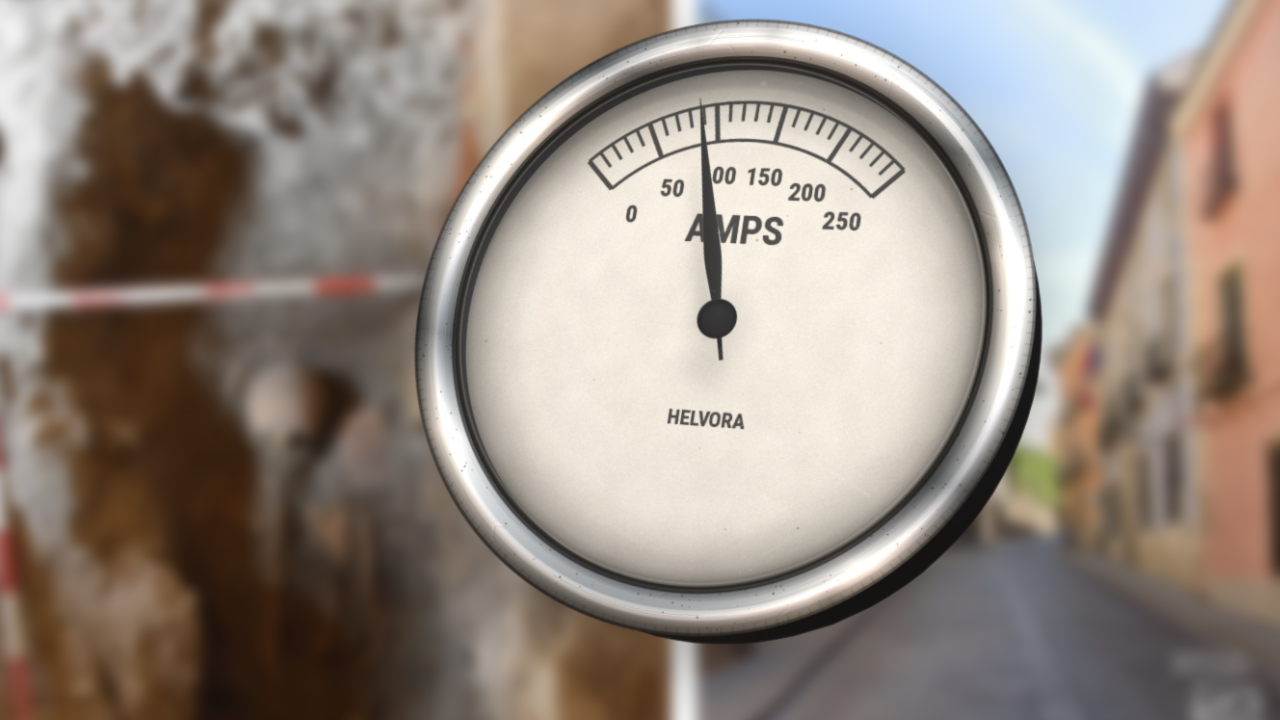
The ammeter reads A 90
